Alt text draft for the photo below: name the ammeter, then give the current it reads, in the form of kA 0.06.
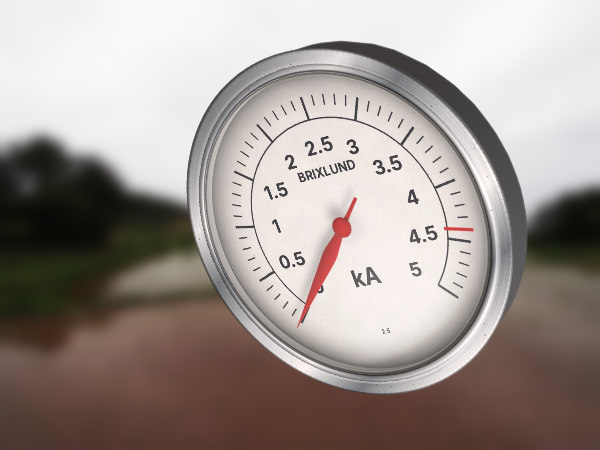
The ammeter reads kA 0
